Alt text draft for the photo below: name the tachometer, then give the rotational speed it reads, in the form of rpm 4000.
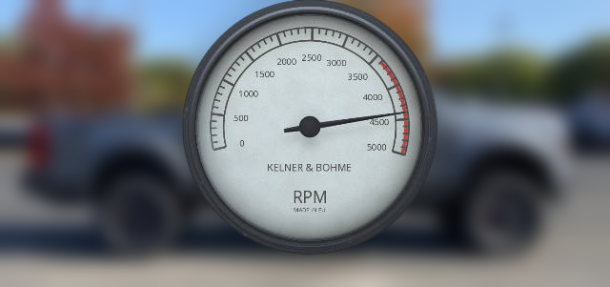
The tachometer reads rpm 4400
